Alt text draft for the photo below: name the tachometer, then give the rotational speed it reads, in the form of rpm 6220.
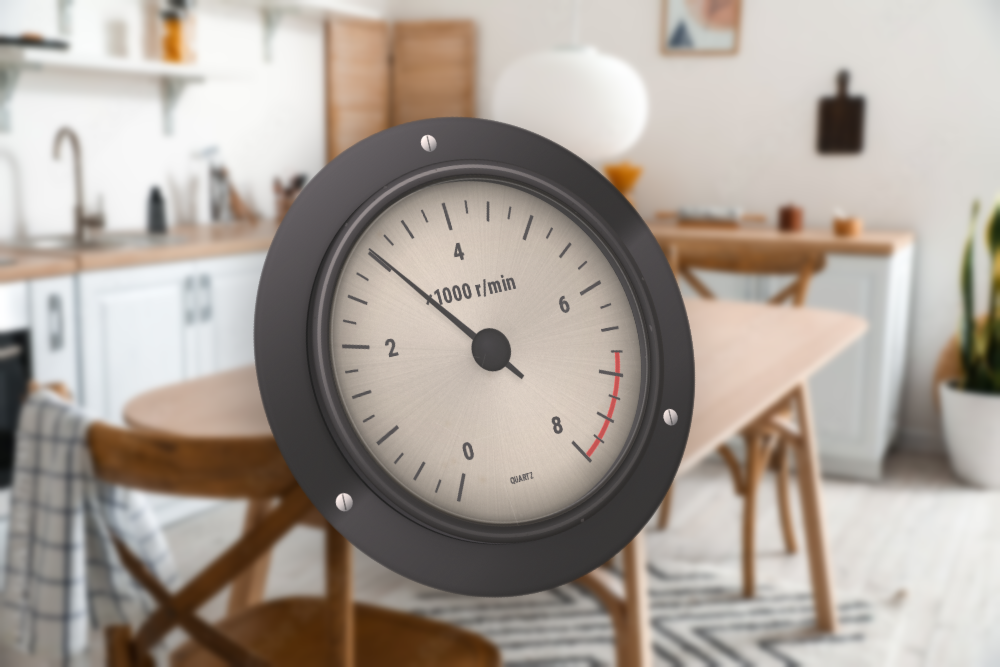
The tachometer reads rpm 3000
